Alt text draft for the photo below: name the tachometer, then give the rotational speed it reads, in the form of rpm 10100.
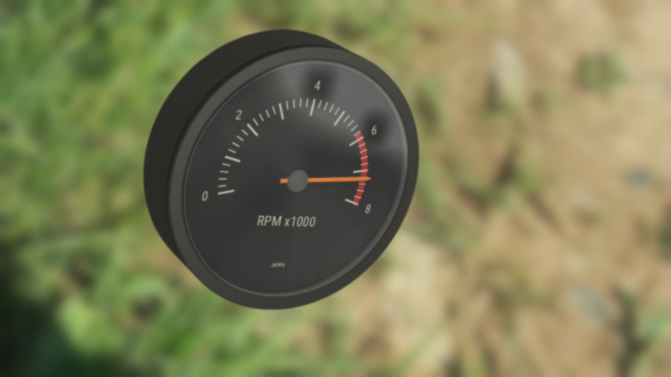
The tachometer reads rpm 7200
